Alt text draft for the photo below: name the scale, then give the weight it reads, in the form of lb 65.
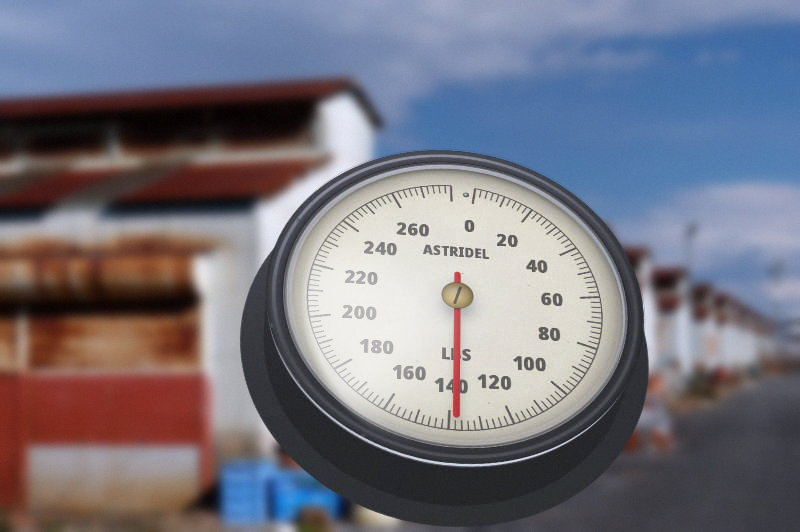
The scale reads lb 138
